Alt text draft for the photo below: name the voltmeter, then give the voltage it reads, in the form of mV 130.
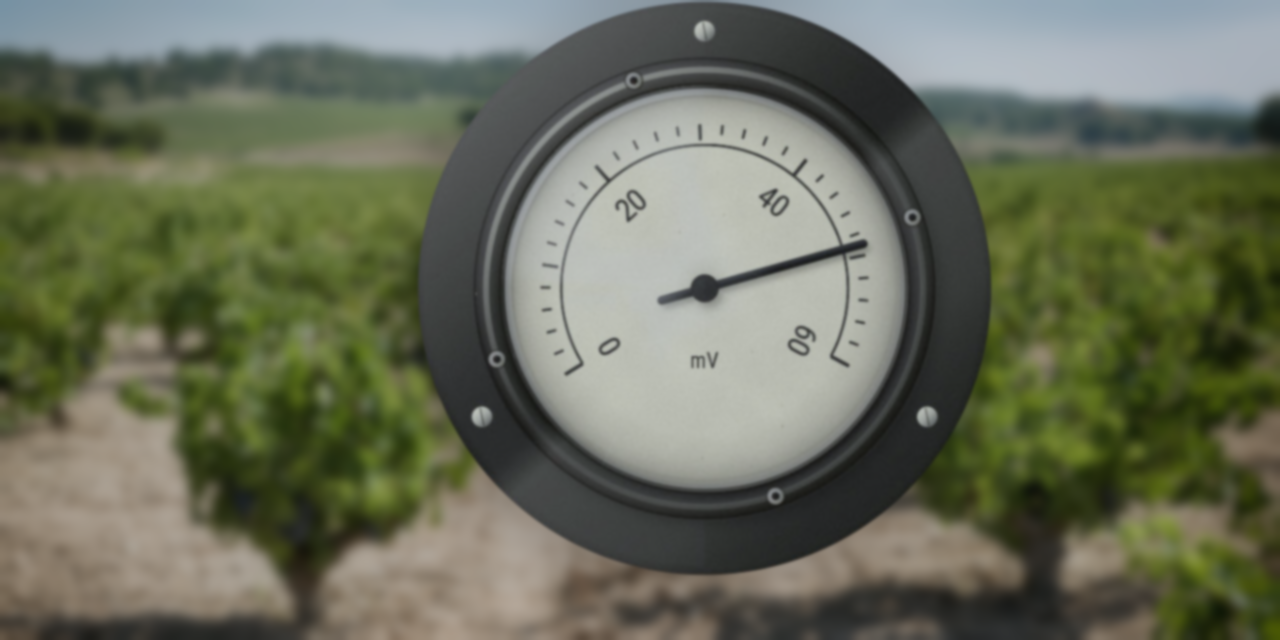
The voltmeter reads mV 49
